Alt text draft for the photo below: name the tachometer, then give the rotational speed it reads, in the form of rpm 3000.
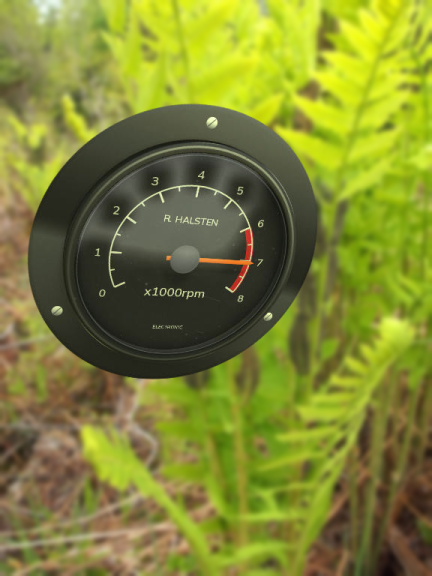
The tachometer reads rpm 7000
